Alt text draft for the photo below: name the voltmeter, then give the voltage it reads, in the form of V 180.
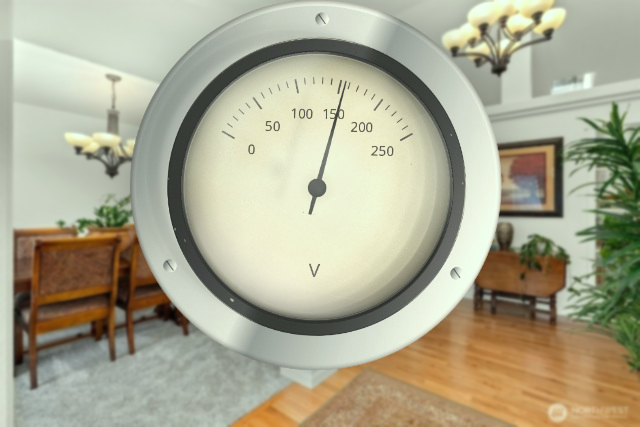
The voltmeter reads V 155
